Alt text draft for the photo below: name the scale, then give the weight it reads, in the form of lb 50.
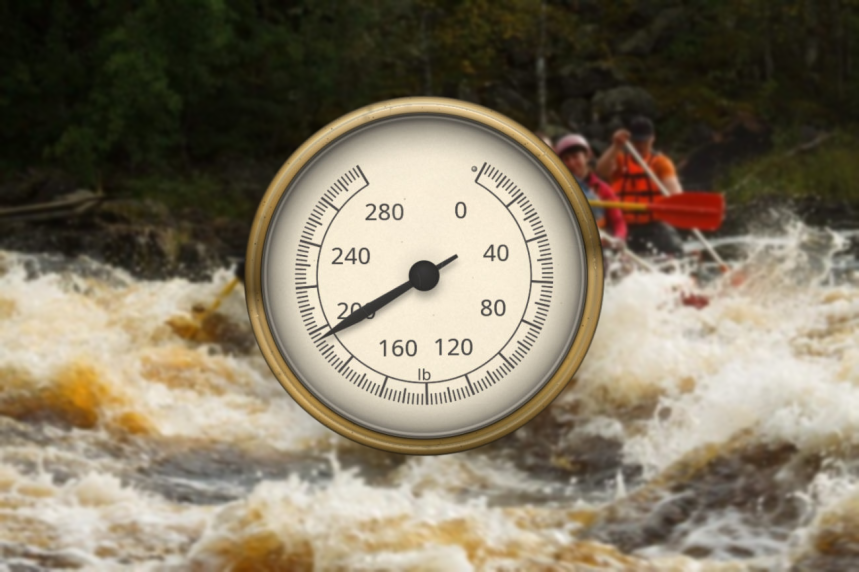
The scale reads lb 196
